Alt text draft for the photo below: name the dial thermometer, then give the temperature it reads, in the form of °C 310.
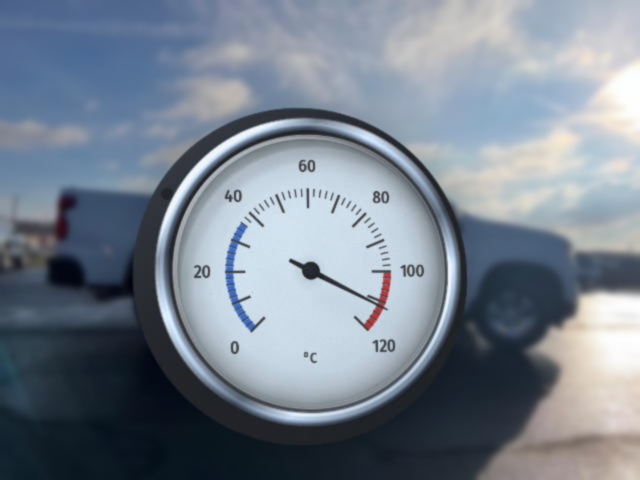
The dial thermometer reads °C 112
